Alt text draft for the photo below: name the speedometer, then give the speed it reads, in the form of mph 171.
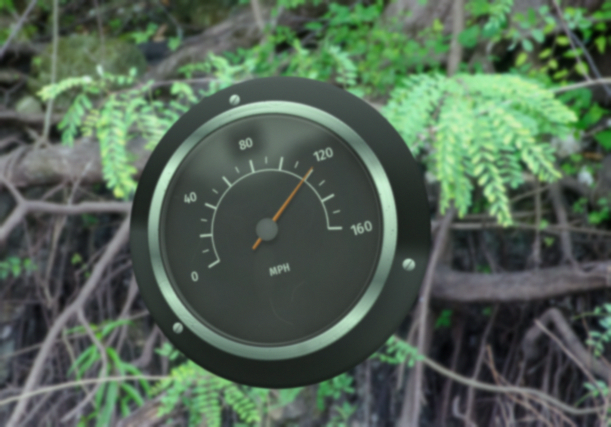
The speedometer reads mph 120
